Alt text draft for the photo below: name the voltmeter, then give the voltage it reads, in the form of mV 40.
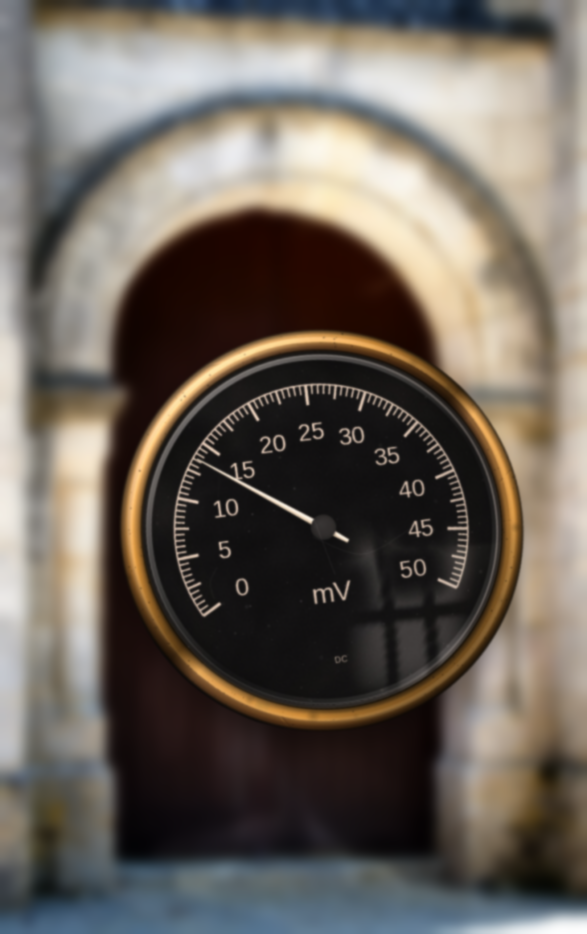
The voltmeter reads mV 13.5
